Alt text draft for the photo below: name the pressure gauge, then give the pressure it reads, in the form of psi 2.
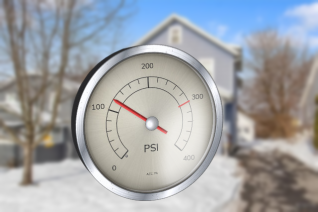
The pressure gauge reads psi 120
